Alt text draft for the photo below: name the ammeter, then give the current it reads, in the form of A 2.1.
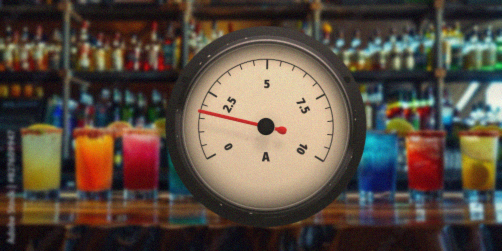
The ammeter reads A 1.75
